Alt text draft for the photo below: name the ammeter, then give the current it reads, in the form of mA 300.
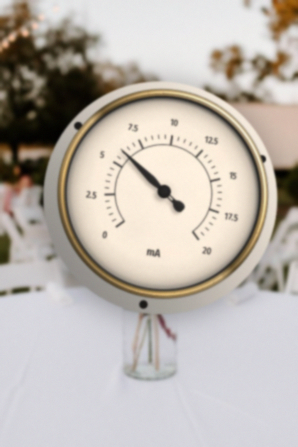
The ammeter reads mA 6
